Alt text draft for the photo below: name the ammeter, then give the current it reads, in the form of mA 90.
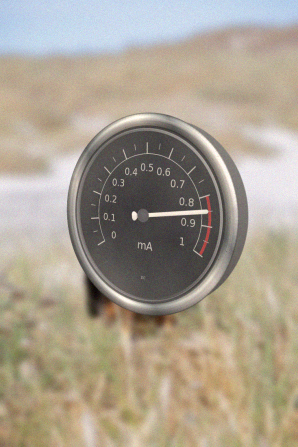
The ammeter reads mA 0.85
